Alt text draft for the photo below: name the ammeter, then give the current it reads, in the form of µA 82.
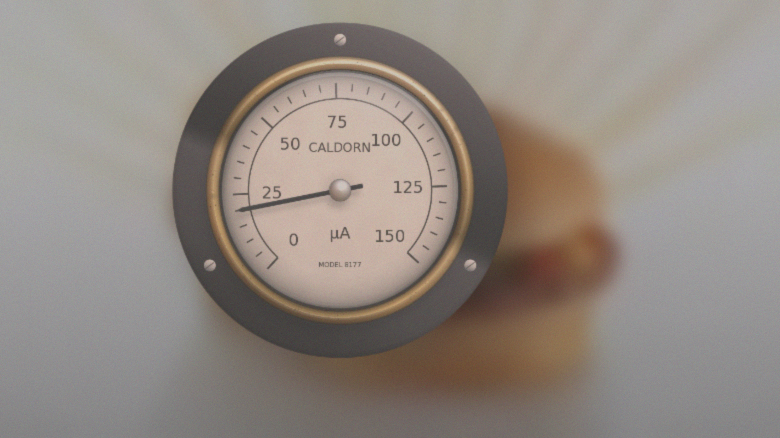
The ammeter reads µA 20
